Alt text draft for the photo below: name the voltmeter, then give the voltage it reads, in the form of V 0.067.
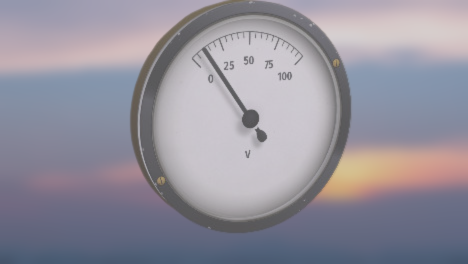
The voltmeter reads V 10
